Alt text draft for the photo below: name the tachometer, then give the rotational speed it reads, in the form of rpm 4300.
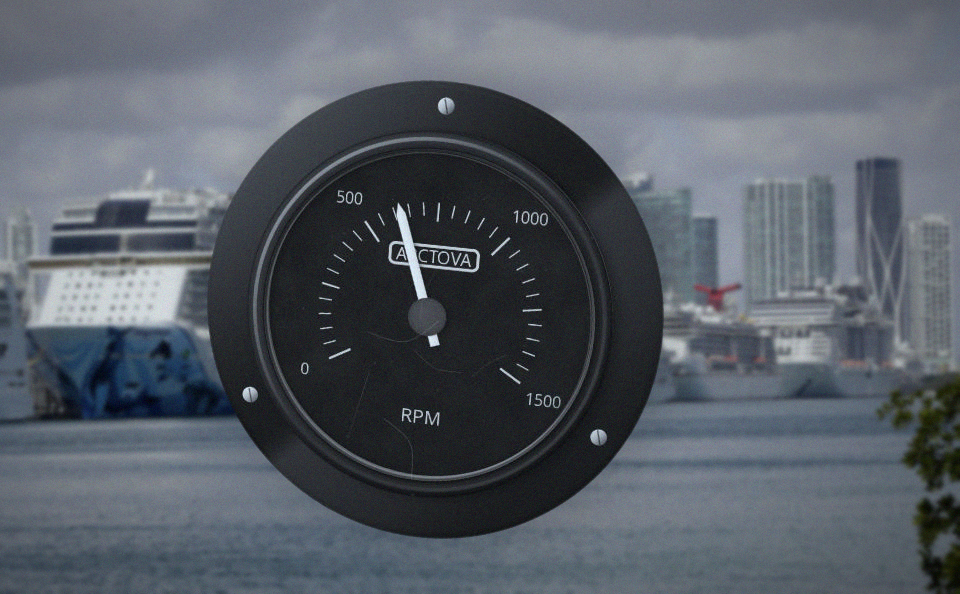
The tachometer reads rpm 625
